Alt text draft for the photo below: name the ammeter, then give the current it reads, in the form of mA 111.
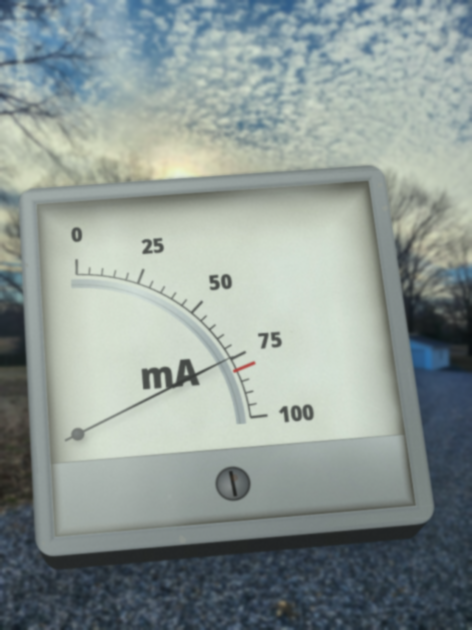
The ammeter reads mA 75
